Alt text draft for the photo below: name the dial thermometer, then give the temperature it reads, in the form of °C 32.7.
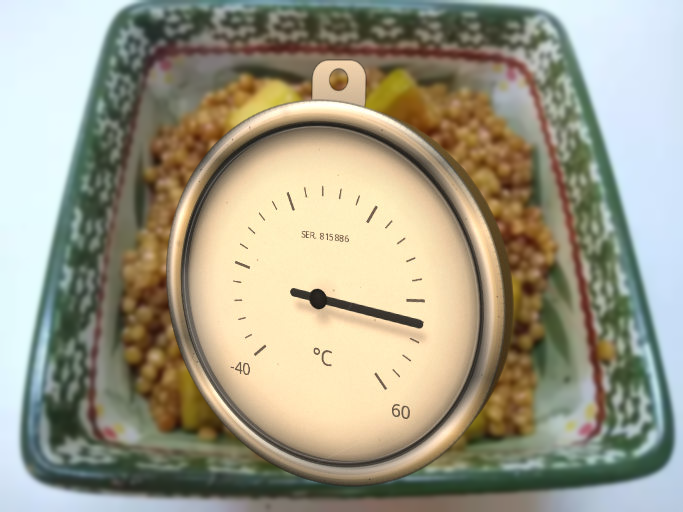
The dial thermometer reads °C 44
